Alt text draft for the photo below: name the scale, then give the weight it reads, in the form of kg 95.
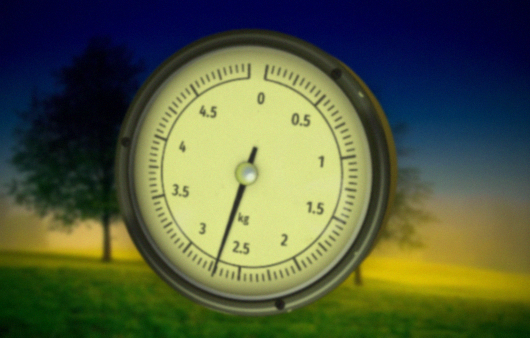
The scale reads kg 2.7
